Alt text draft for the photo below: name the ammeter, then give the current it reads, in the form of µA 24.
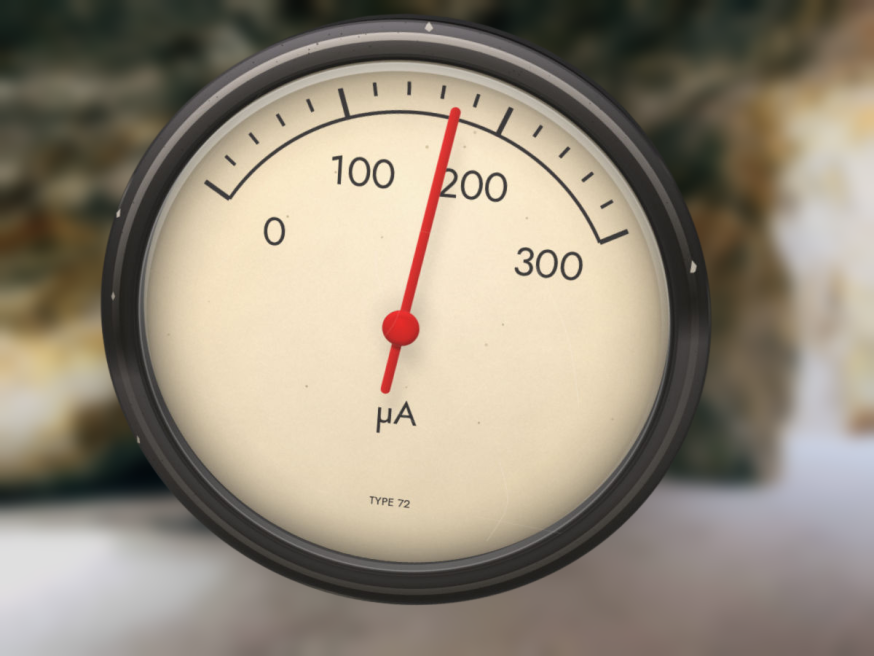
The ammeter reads µA 170
